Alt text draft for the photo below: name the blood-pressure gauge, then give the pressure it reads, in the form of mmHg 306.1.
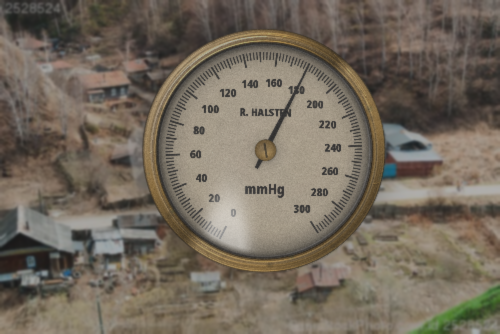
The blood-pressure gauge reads mmHg 180
